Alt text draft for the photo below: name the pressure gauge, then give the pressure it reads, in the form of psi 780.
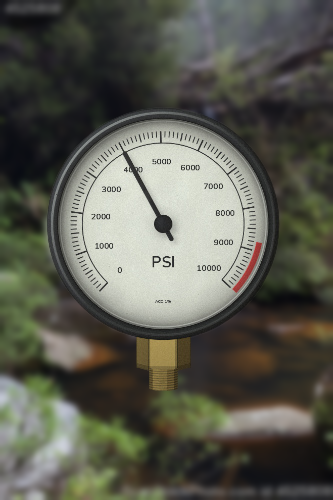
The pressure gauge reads psi 4000
